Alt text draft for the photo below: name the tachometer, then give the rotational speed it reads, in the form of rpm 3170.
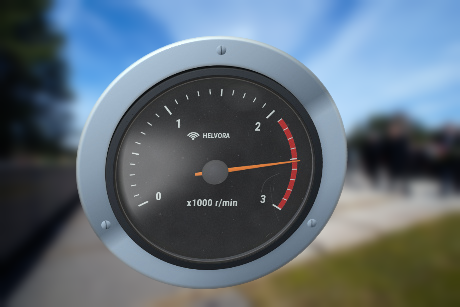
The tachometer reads rpm 2500
